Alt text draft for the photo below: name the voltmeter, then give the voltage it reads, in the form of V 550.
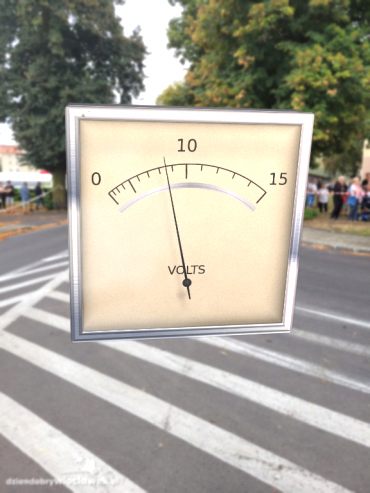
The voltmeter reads V 8.5
